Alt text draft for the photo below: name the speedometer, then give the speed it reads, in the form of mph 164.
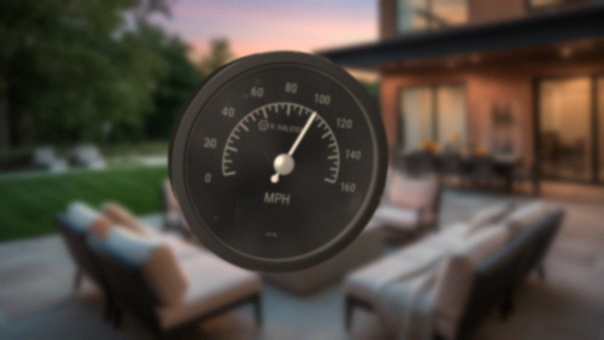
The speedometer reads mph 100
